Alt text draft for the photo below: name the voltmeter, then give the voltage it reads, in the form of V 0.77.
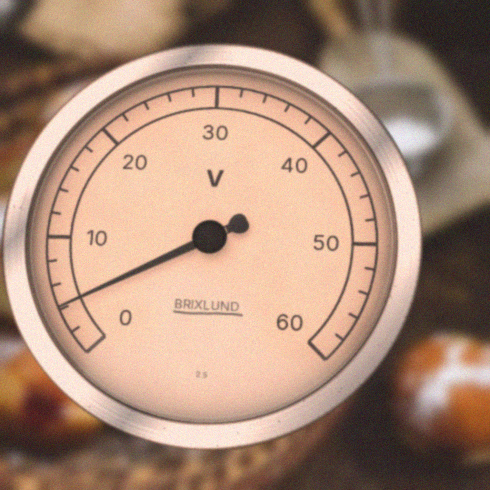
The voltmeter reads V 4
